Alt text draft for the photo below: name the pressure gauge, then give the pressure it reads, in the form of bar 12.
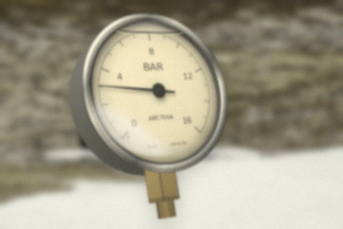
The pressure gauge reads bar 3
